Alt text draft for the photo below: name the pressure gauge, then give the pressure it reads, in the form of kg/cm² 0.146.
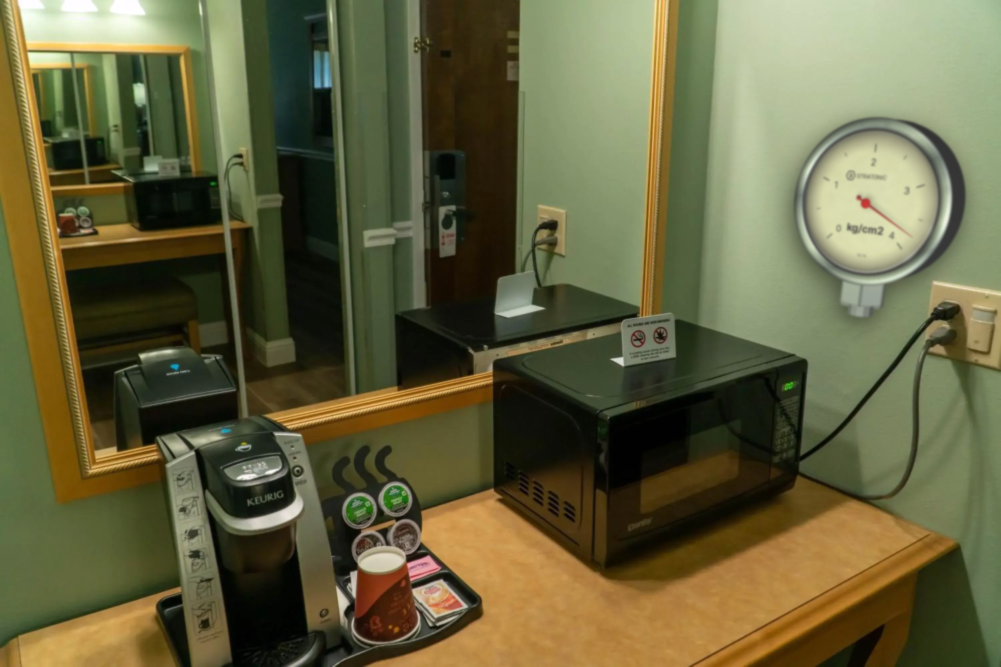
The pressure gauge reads kg/cm² 3.75
